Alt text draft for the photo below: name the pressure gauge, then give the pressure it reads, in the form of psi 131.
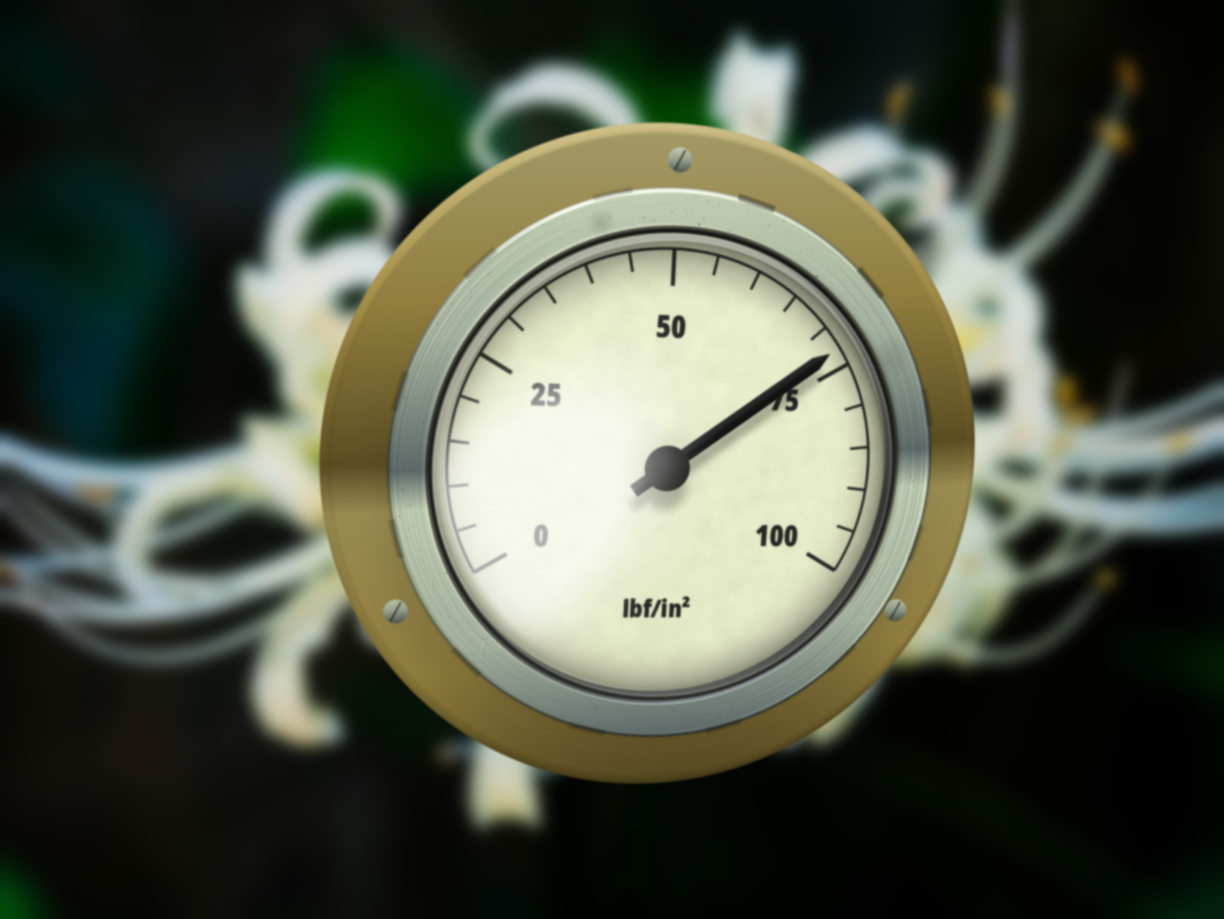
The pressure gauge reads psi 72.5
